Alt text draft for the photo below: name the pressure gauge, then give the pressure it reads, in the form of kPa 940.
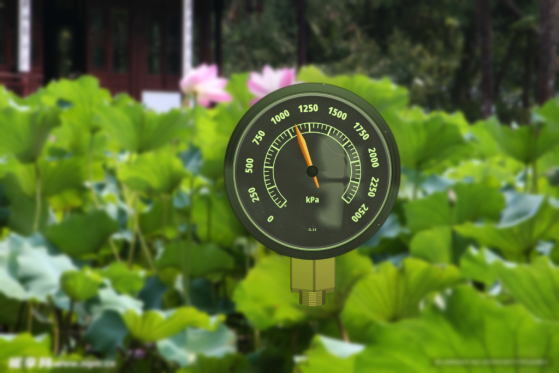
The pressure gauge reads kPa 1100
